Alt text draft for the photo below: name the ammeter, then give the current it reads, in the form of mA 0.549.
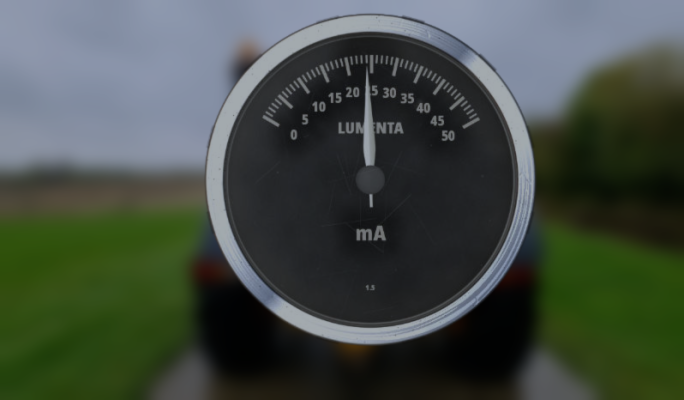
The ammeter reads mA 24
